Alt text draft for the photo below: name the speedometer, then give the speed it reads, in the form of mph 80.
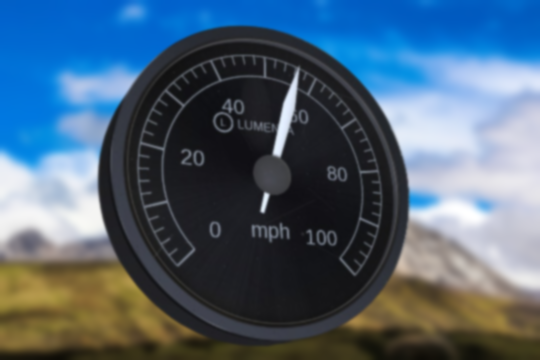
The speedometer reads mph 56
